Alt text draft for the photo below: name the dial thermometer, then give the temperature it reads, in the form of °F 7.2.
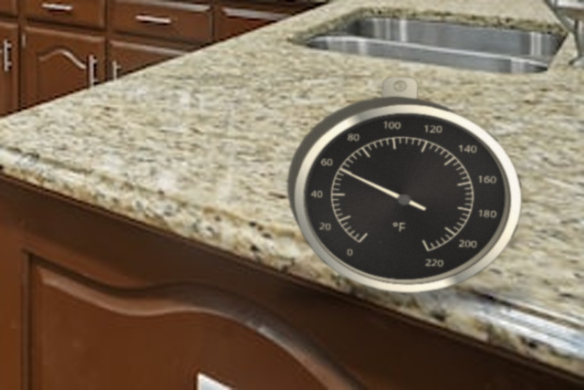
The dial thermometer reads °F 60
